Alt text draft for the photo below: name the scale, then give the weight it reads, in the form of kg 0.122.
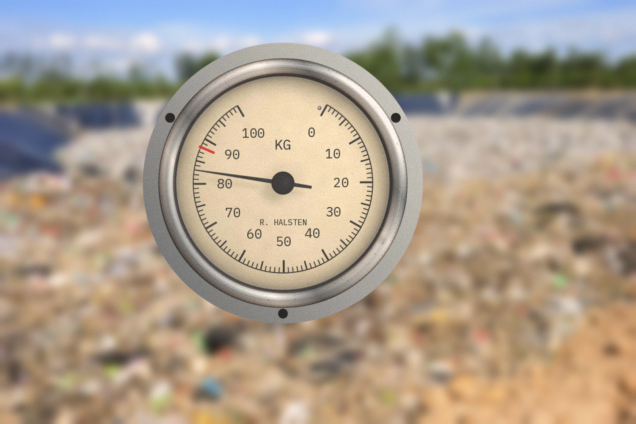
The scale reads kg 83
